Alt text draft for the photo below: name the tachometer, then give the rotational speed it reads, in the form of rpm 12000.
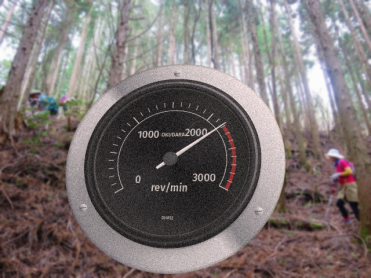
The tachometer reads rpm 2200
